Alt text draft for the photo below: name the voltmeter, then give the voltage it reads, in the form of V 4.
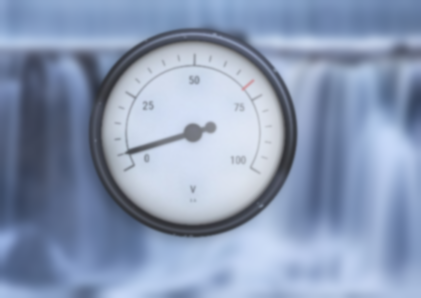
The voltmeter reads V 5
